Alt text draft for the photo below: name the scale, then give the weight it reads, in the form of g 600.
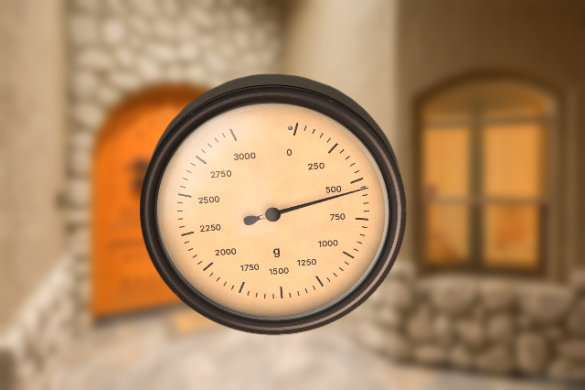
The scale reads g 550
